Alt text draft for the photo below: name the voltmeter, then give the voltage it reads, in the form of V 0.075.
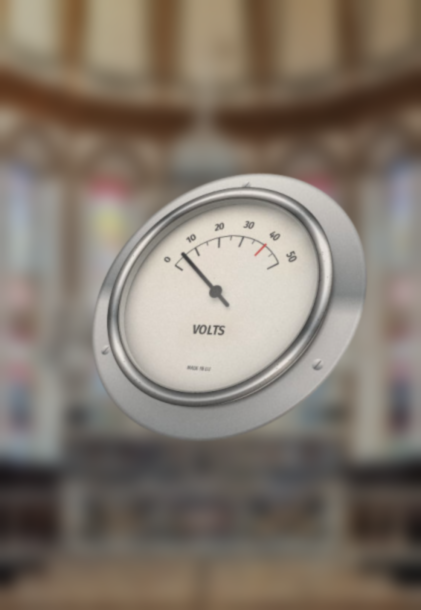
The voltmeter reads V 5
